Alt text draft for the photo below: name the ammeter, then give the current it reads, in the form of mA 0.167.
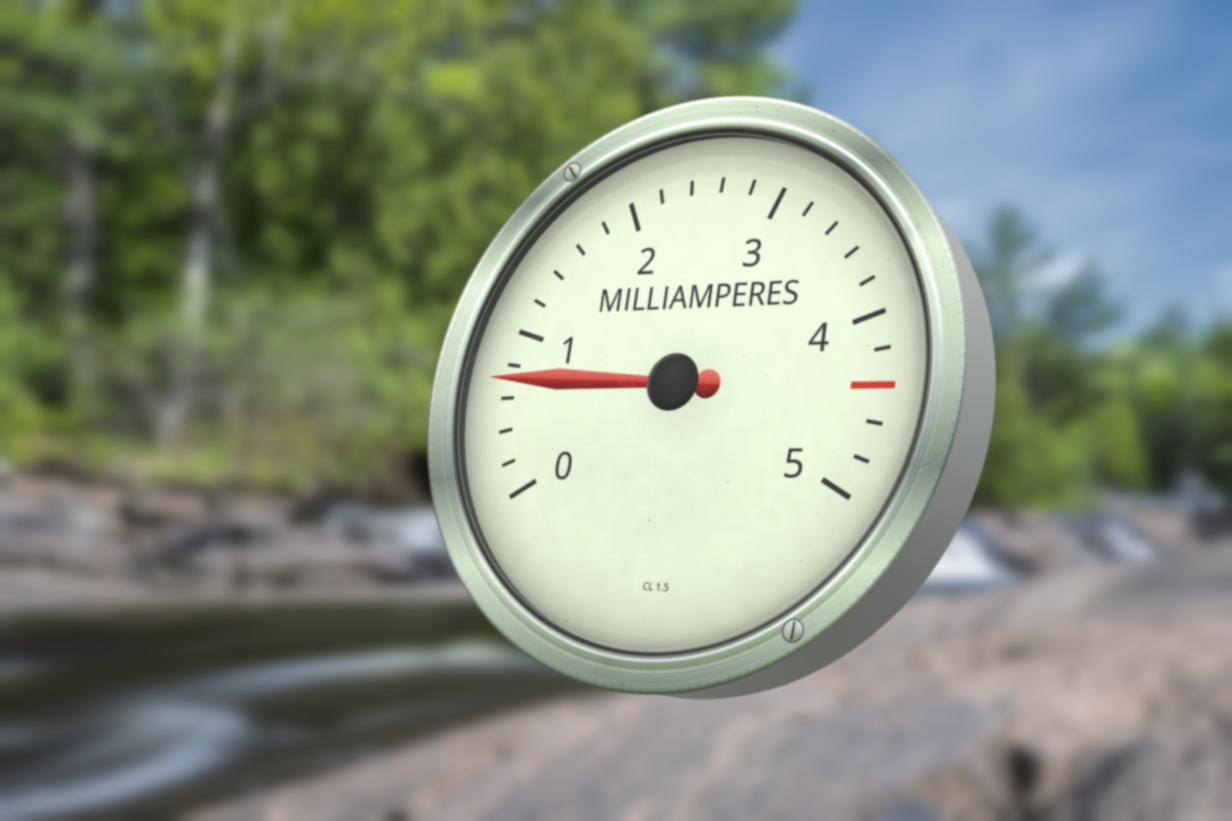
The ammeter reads mA 0.7
